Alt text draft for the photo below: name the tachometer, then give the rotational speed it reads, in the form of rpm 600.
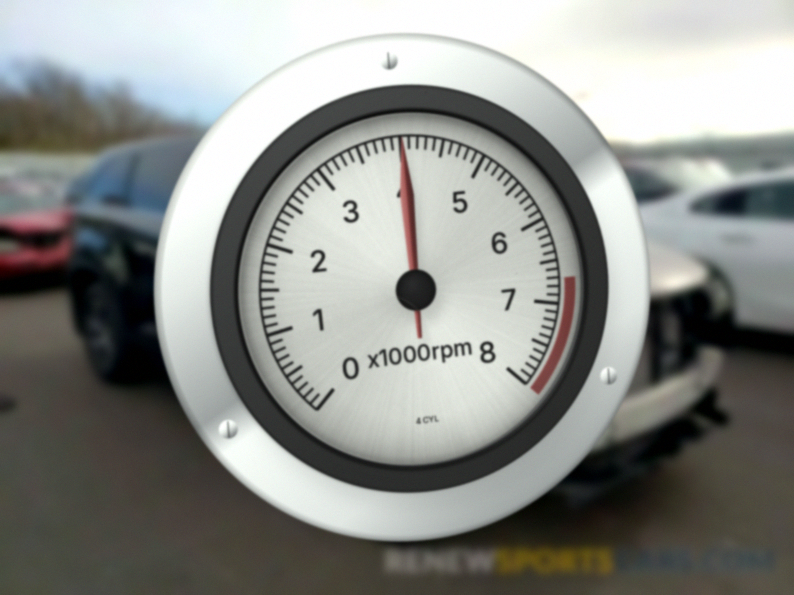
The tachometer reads rpm 4000
